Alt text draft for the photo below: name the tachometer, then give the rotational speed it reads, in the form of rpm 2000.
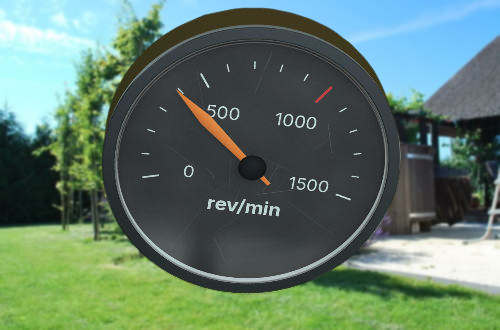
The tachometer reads rpm 400
